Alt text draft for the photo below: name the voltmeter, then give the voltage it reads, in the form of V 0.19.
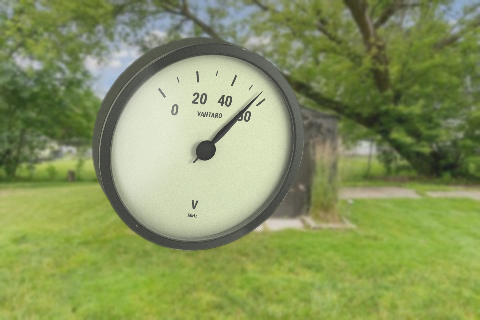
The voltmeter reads V 55
